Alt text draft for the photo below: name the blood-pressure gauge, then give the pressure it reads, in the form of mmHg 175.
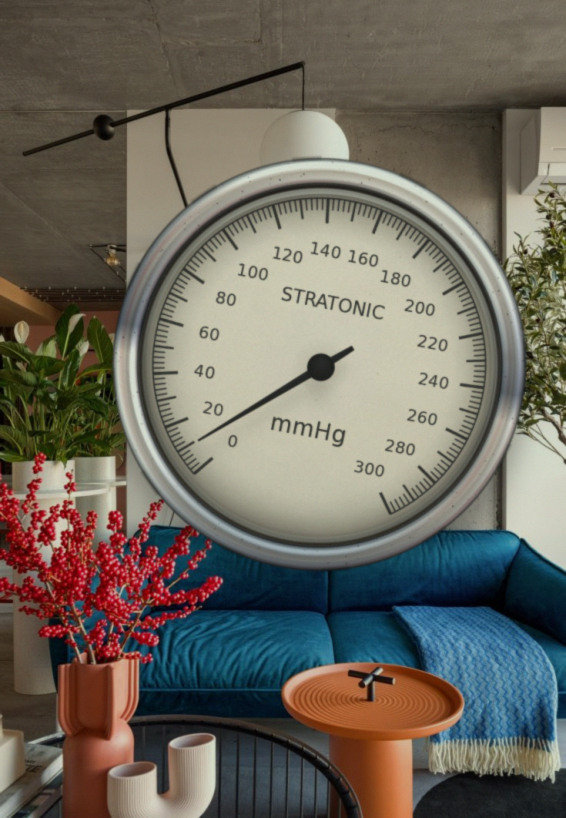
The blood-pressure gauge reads mmHg 10
